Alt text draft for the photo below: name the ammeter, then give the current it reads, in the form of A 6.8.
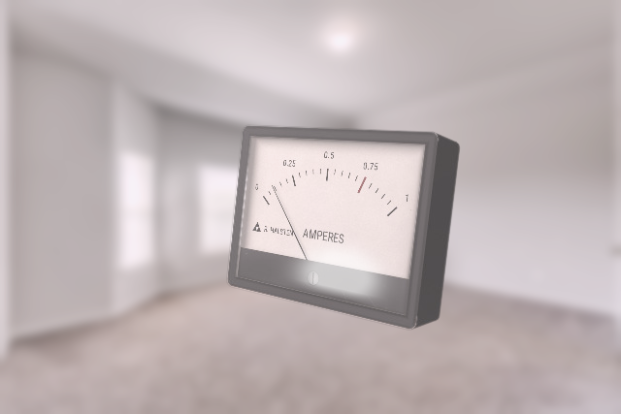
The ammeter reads A 0.1
